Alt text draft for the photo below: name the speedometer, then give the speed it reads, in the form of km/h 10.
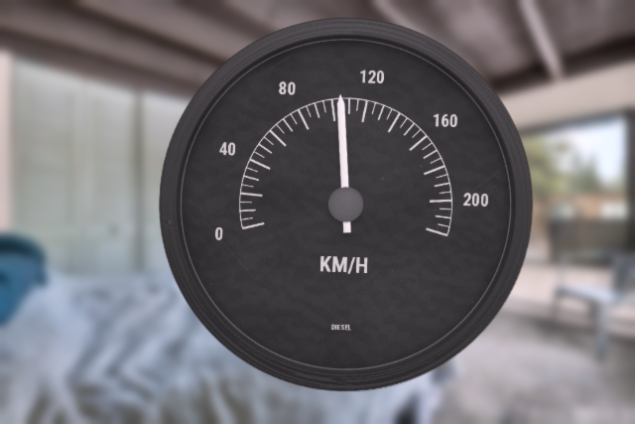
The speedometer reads km/h 105
